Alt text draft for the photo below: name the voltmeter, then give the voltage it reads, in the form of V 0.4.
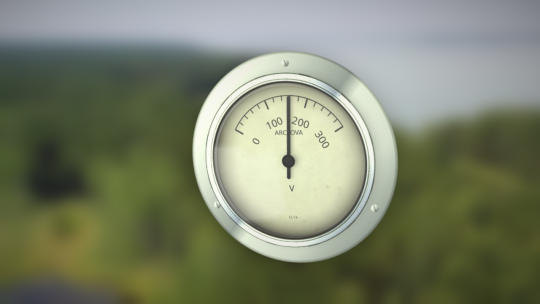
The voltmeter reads V 160
